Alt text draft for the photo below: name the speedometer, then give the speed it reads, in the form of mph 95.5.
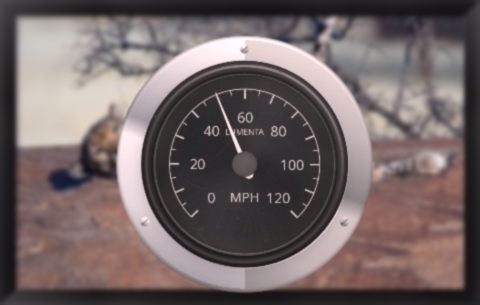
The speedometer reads mph 50
